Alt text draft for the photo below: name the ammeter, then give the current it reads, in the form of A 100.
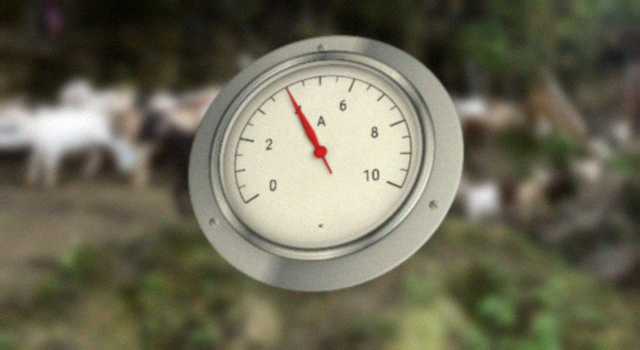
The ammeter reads A 4
